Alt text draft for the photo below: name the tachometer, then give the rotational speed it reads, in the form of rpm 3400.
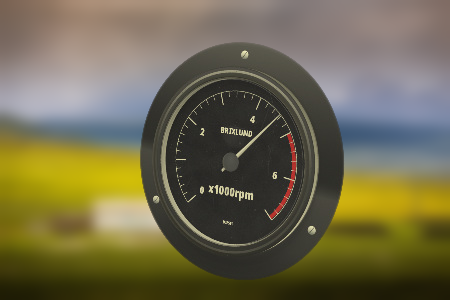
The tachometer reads rpm 4600
